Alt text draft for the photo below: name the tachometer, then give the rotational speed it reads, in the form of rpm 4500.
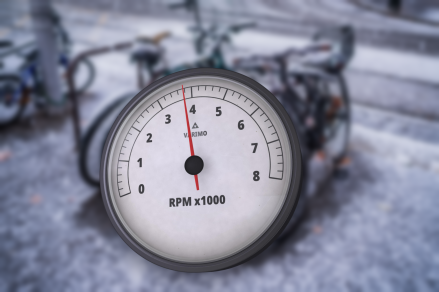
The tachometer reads rpm 3800
